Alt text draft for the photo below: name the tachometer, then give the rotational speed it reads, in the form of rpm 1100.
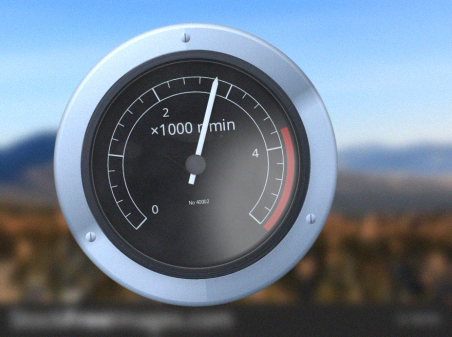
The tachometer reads rpm 2800
